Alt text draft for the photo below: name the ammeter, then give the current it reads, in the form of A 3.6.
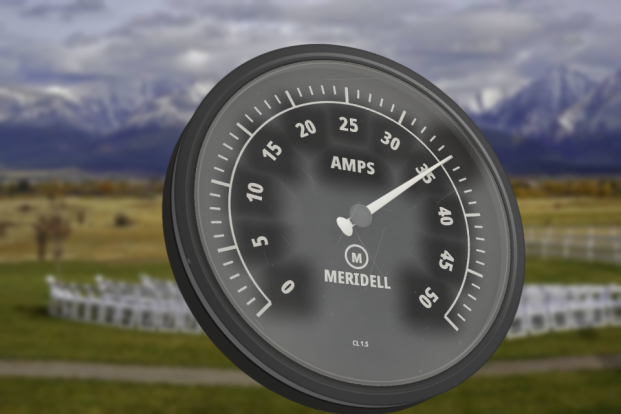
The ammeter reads A 35
